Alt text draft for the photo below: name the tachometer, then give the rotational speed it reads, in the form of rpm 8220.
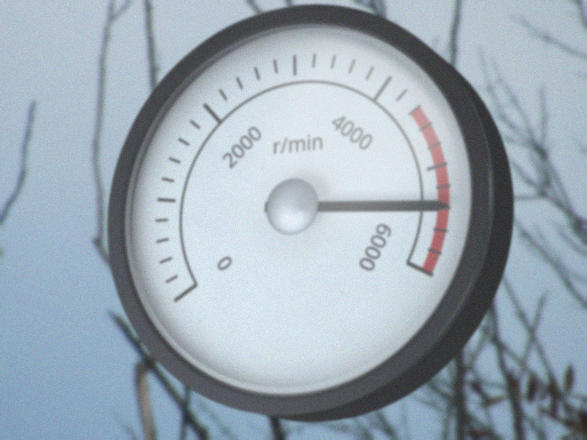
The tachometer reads rpm 5400
